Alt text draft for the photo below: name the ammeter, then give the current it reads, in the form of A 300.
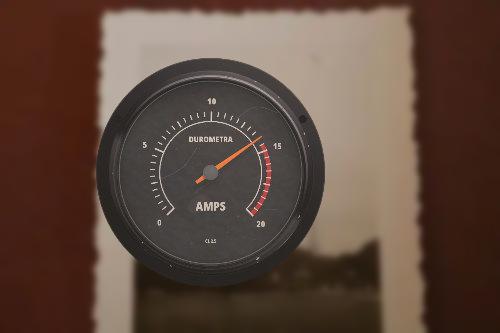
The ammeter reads A 14
